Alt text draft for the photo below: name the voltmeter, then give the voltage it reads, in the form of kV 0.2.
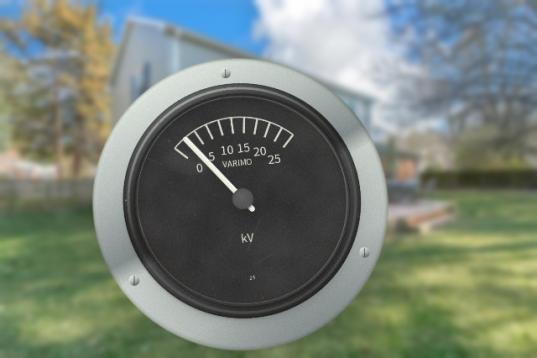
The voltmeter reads kV 2.5
